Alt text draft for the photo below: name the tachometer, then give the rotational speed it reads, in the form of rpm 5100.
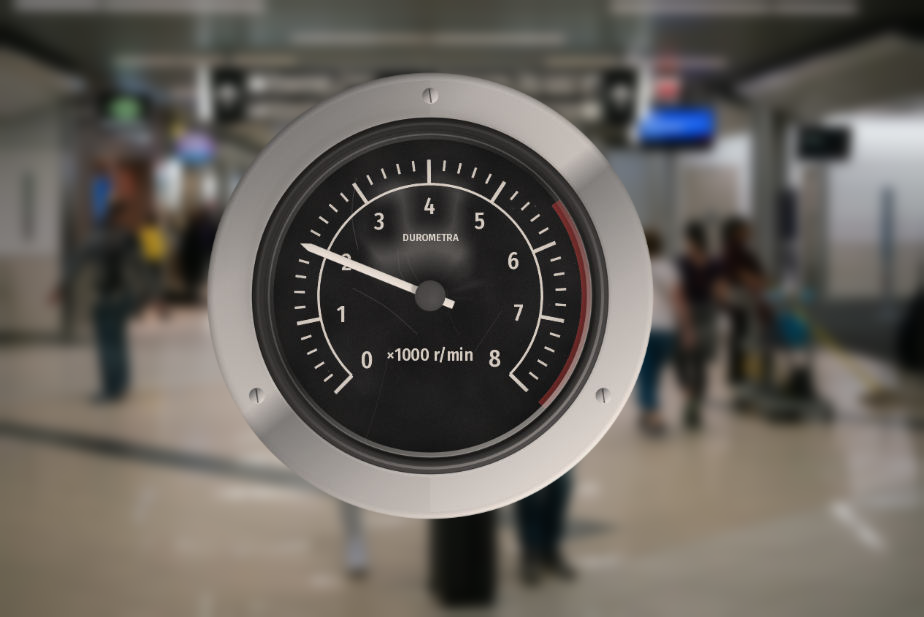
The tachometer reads rpm 2000
